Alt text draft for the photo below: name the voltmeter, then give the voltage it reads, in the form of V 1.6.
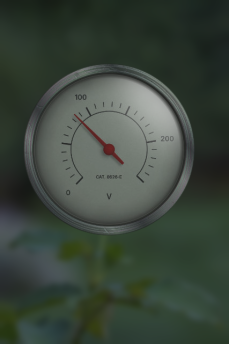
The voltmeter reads V 85
